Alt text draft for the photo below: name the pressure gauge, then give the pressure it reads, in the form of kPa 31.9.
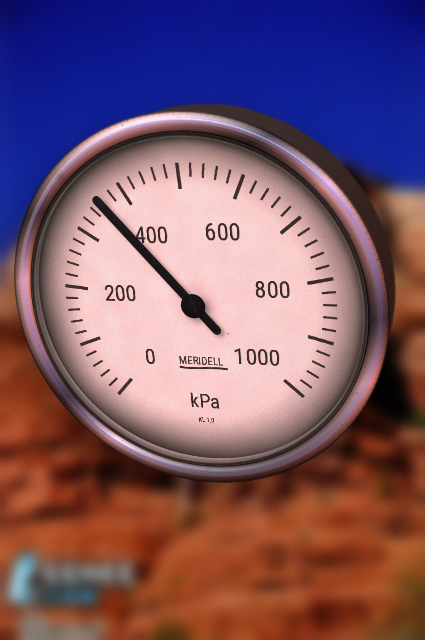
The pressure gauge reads kPa 360
